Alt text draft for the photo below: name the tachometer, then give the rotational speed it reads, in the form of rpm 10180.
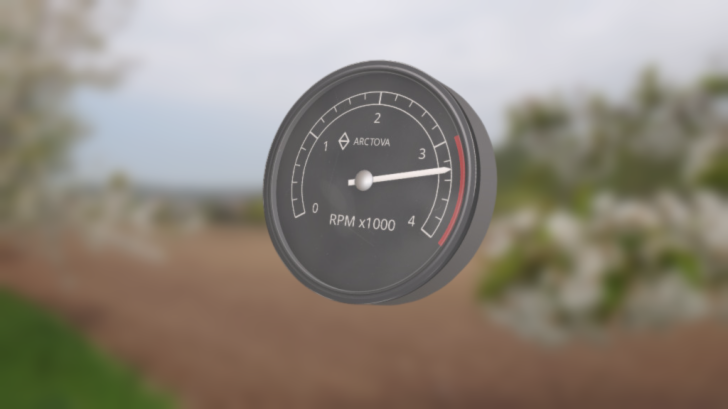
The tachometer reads rpm 3300
